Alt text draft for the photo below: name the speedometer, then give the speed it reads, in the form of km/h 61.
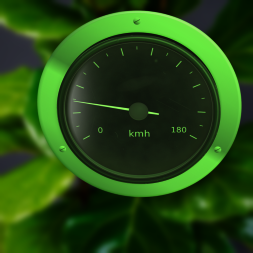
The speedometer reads km/h 30
